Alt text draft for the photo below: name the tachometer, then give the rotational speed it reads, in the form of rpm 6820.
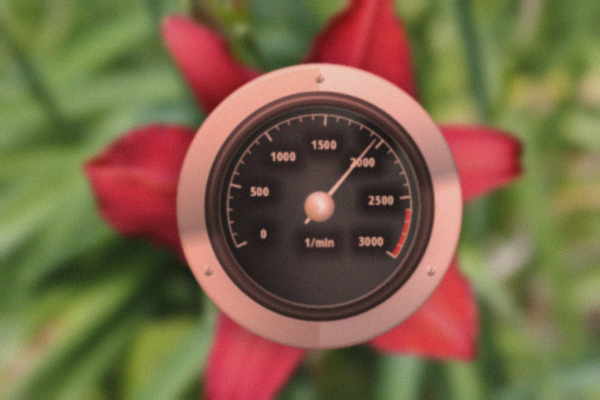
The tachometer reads rpm 1950
